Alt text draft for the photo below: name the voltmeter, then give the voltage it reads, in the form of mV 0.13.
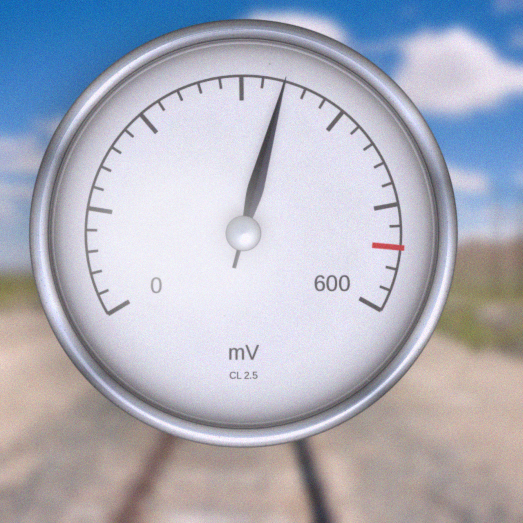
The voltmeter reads mV 340
